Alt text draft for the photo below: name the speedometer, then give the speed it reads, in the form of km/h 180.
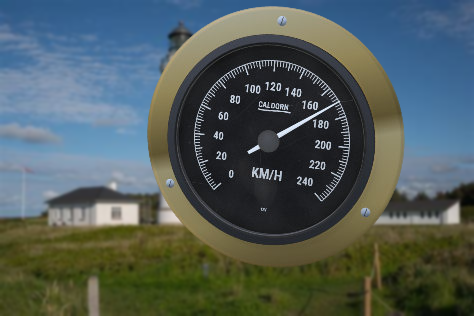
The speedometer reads km/h 170
